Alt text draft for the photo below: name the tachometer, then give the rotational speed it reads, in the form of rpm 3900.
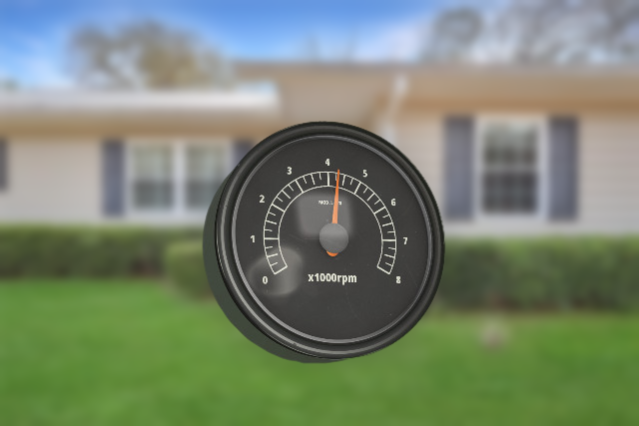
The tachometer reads rpm 4250
